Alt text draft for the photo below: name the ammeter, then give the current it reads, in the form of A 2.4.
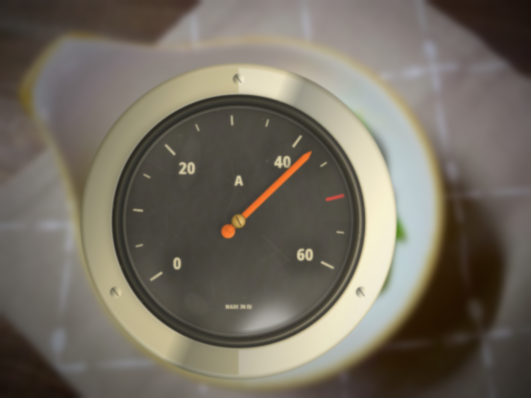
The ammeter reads A 42.5
